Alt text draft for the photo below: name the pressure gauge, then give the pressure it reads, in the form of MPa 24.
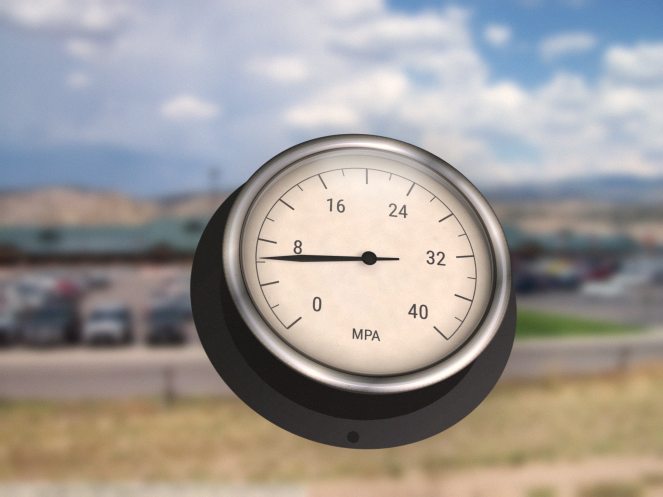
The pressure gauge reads MPa 6
